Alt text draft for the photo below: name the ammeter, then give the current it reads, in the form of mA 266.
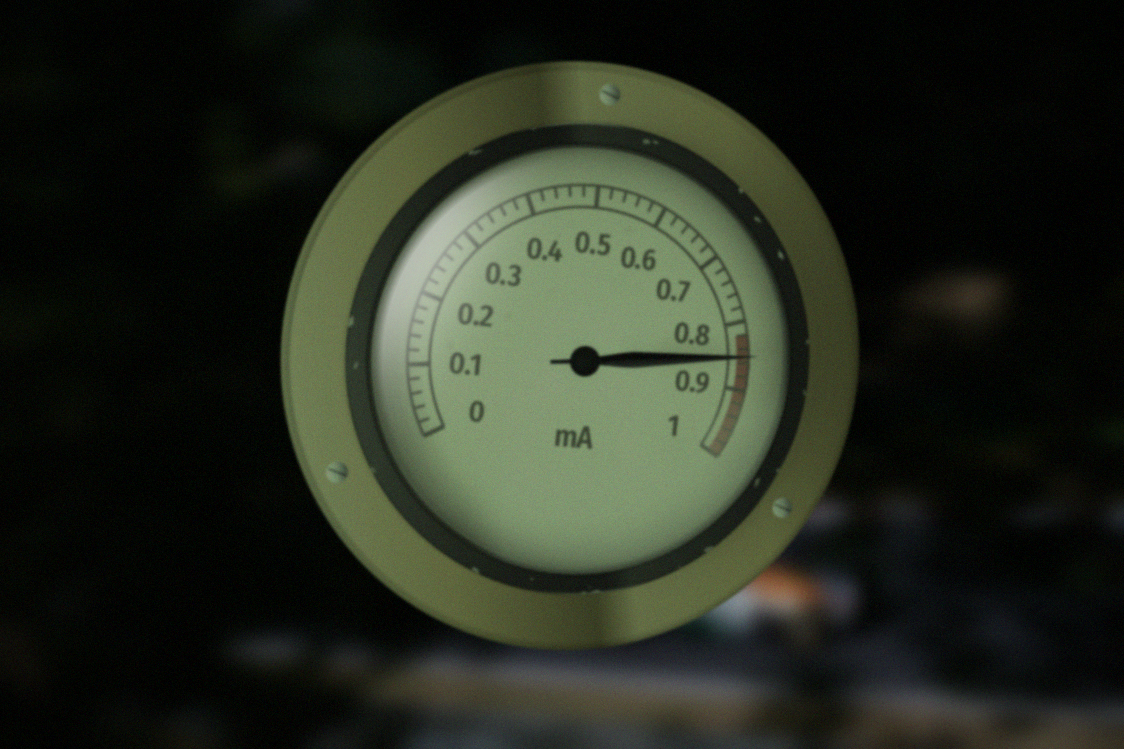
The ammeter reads mA 0.85
